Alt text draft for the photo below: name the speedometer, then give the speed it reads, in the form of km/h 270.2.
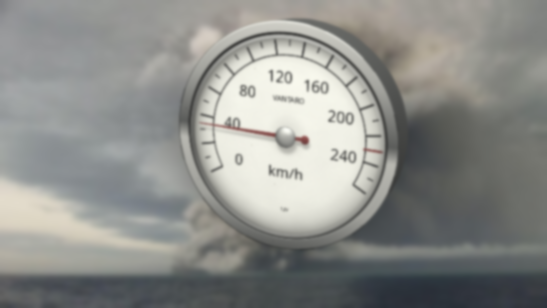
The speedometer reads km/h 35
